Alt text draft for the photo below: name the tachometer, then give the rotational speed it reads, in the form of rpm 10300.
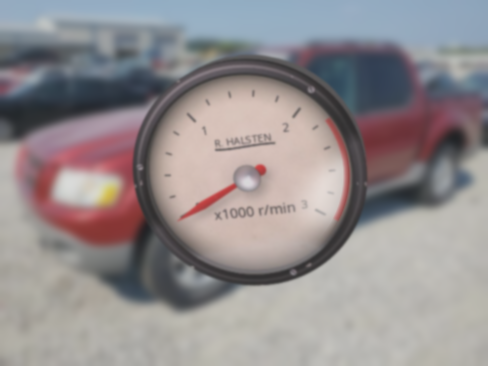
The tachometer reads rpm 0
